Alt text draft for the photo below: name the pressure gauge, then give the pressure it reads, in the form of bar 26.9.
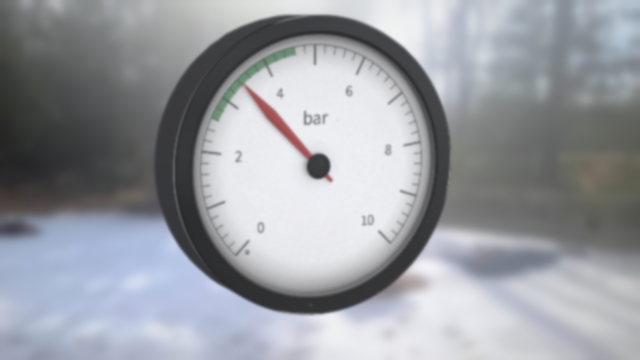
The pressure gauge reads bar 3.4
